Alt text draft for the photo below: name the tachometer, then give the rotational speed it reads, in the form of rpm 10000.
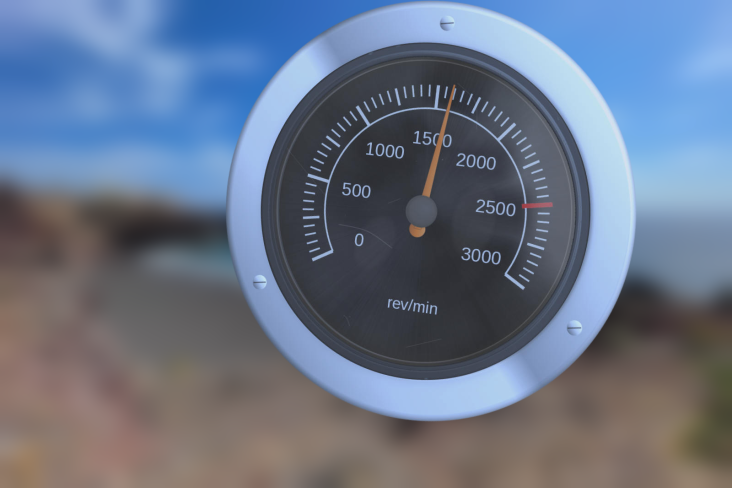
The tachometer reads rpm 1600
